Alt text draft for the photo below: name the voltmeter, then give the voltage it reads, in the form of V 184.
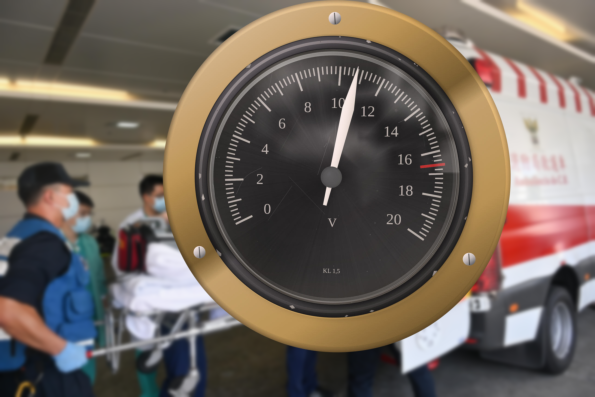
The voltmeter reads V 10.8
